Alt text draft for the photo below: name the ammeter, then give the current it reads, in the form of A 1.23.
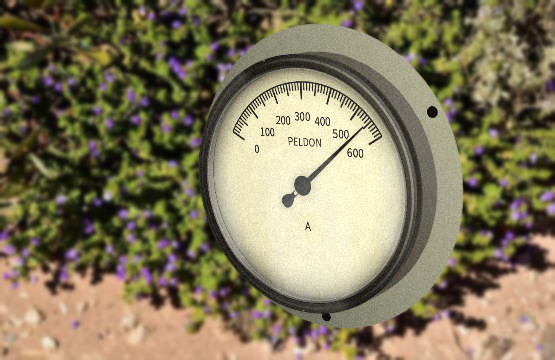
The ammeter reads A 550
